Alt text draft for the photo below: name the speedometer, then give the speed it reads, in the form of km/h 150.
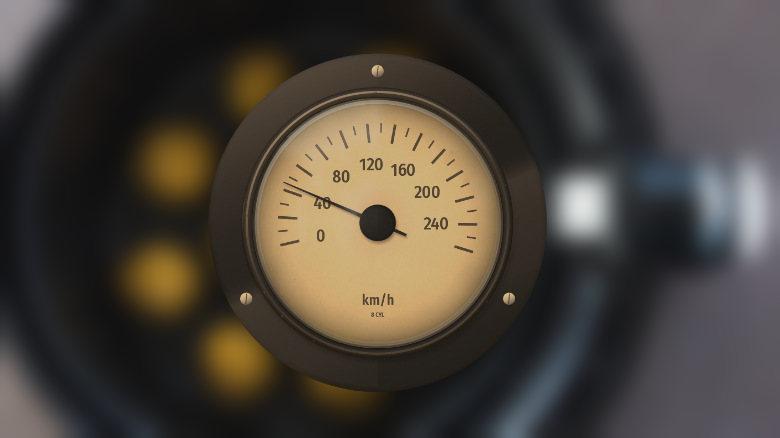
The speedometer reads km/h 45
